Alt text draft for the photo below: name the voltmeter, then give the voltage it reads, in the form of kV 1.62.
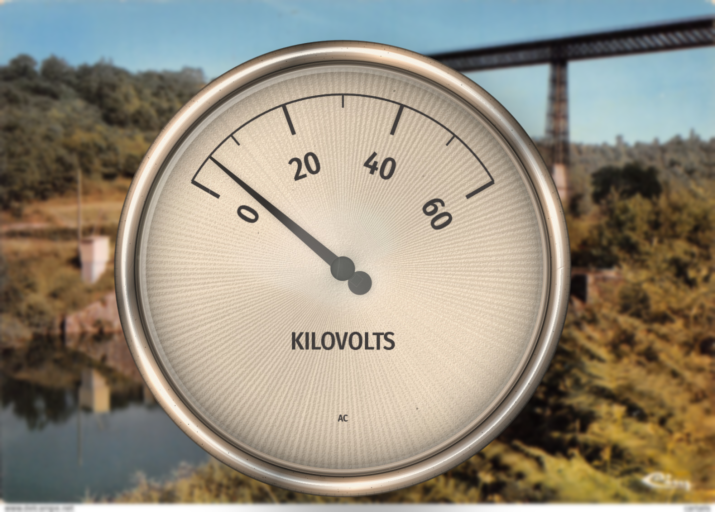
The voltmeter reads kV 5
